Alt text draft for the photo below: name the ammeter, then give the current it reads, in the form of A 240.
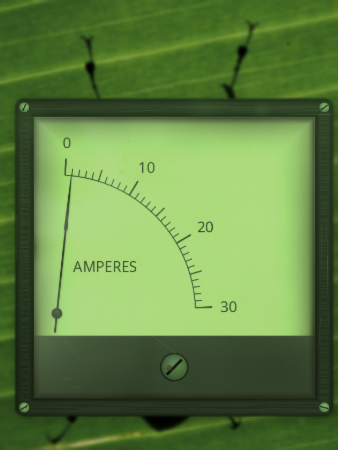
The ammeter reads A 1
